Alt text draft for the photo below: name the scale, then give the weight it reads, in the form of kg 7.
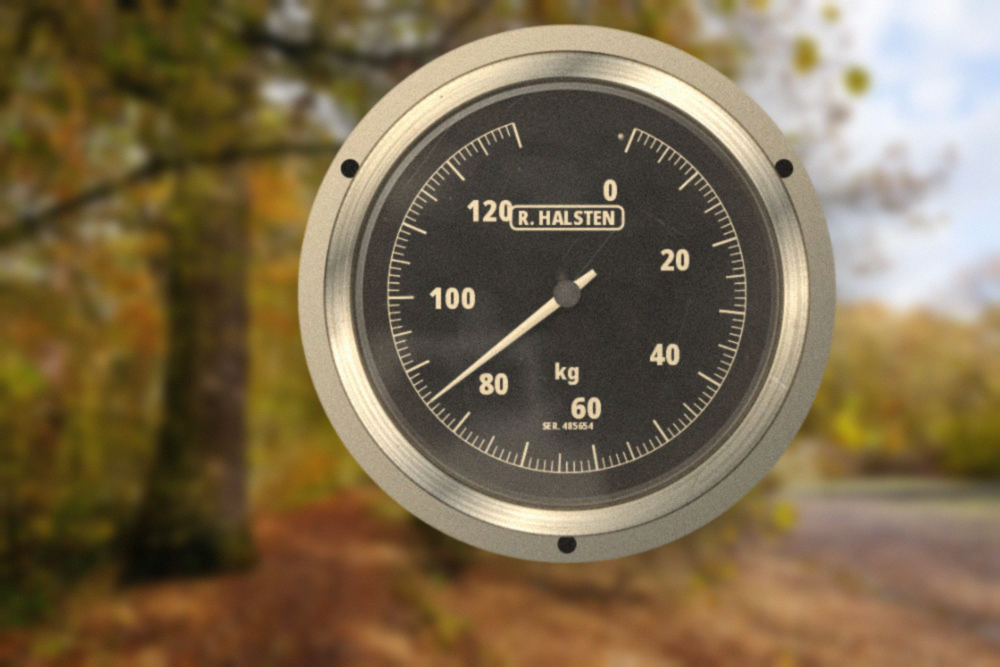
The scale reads kg 85
